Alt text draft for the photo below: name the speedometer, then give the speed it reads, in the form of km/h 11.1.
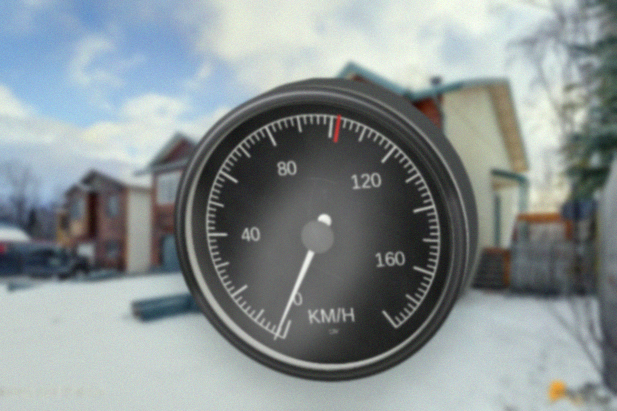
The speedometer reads km/h 2
